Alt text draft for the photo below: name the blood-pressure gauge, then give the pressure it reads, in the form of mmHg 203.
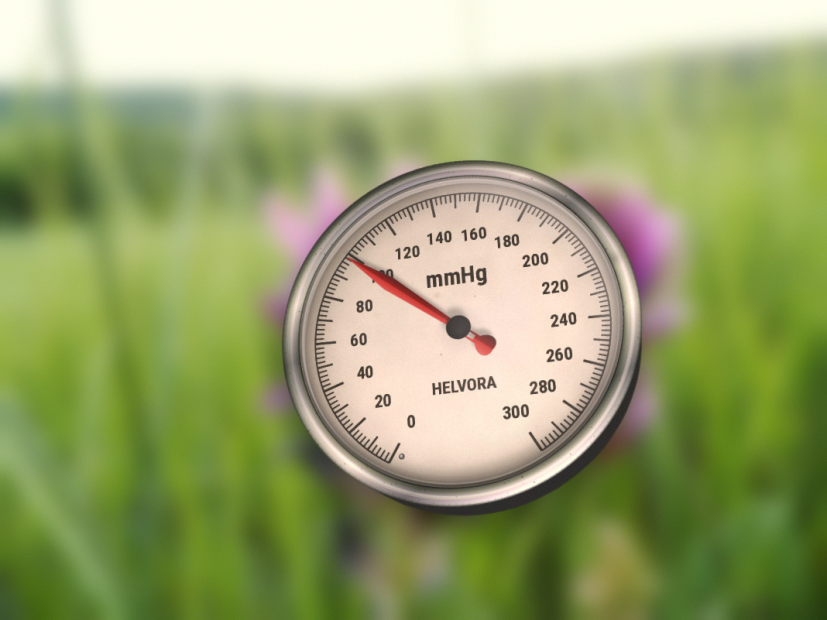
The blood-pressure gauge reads mmHg 98
